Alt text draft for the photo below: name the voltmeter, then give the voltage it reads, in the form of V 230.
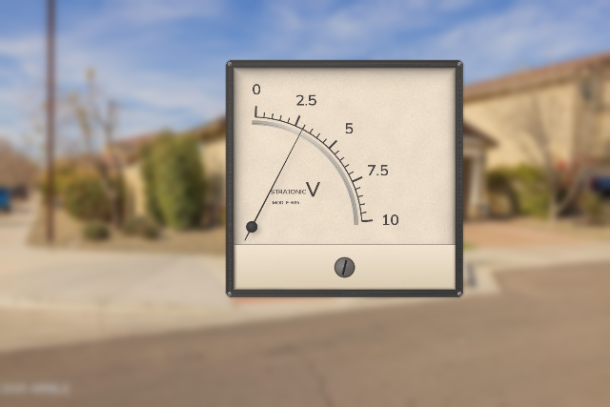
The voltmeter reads V 3
